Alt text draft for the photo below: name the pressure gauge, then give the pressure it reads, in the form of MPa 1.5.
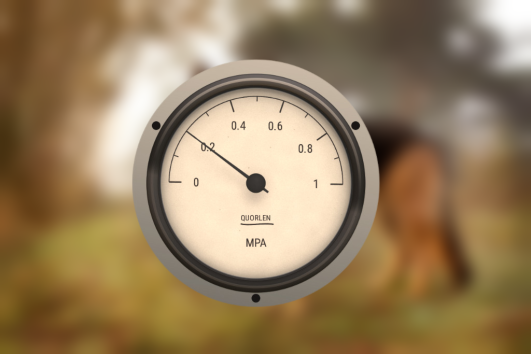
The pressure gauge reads MPa 0.2
